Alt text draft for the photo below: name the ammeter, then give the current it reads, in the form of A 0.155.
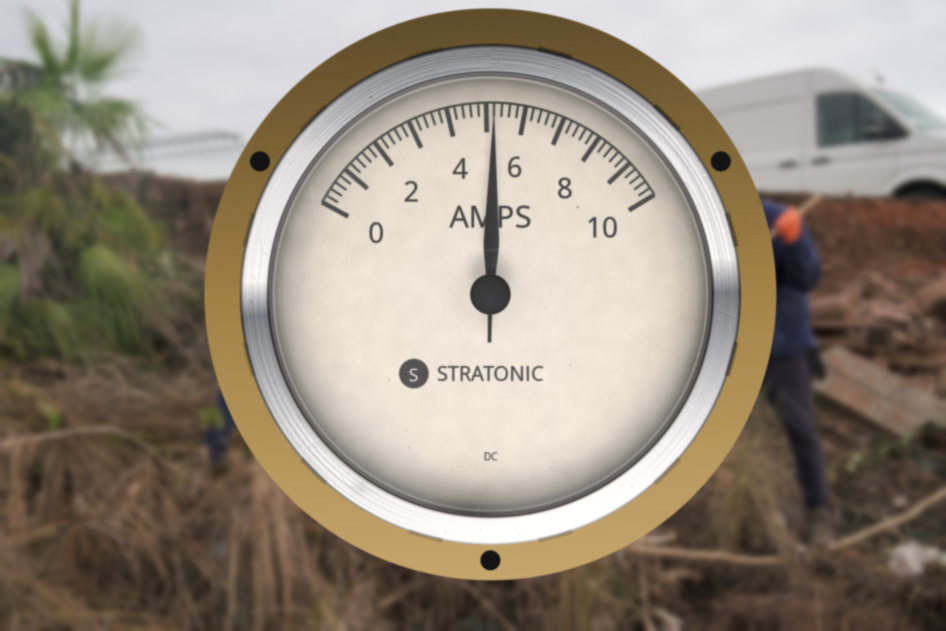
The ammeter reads A 5.2
